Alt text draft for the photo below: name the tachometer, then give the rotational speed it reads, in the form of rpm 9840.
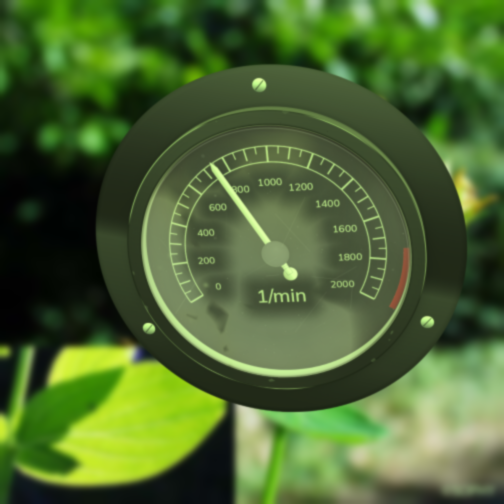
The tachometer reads rpm 750
